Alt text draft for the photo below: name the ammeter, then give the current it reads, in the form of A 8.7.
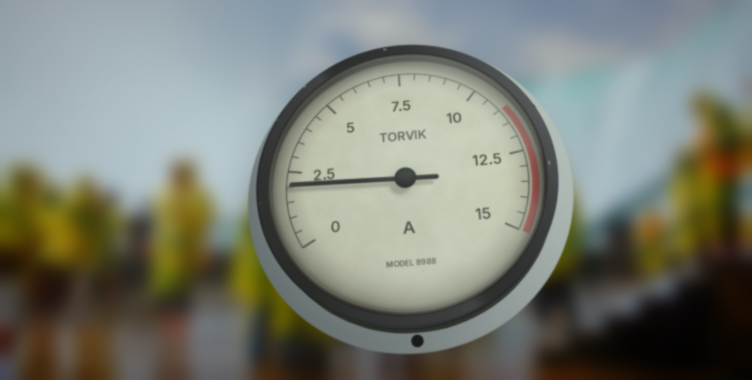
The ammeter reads A 2
